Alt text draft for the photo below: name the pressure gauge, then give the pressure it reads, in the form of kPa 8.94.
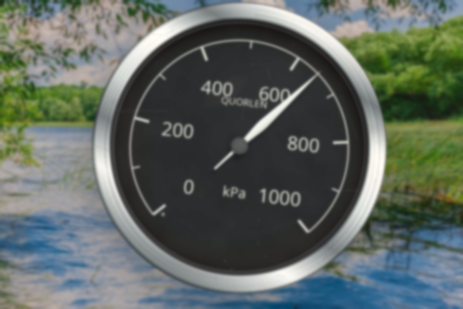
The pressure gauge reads kPa 650
